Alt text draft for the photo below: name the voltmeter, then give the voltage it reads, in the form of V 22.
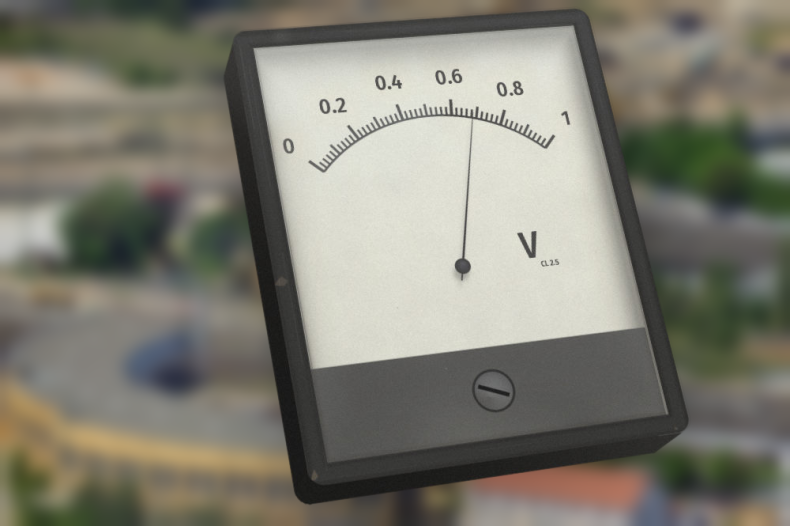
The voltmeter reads V 0.68
